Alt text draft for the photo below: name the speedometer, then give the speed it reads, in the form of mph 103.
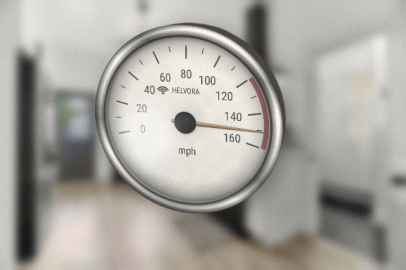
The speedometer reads mph 150
